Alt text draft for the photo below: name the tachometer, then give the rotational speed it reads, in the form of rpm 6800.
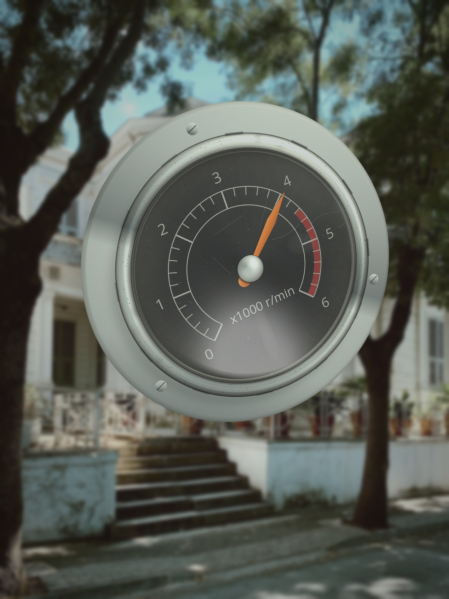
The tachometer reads rpm 4000
